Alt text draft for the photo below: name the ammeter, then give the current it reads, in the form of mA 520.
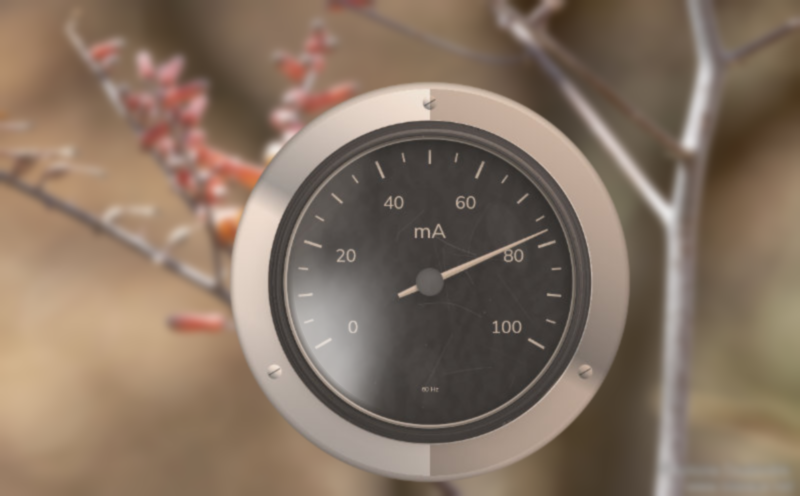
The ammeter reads mA 77.5
